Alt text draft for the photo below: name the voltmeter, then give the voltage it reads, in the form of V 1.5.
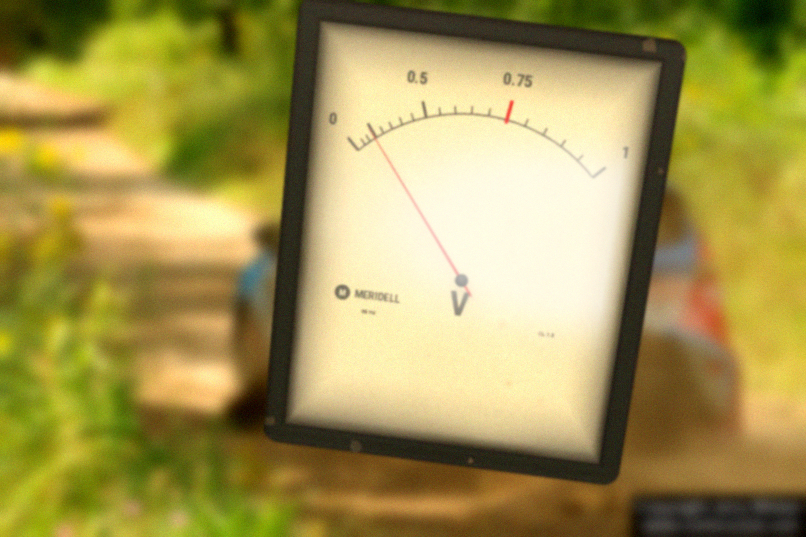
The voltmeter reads V 0.25
